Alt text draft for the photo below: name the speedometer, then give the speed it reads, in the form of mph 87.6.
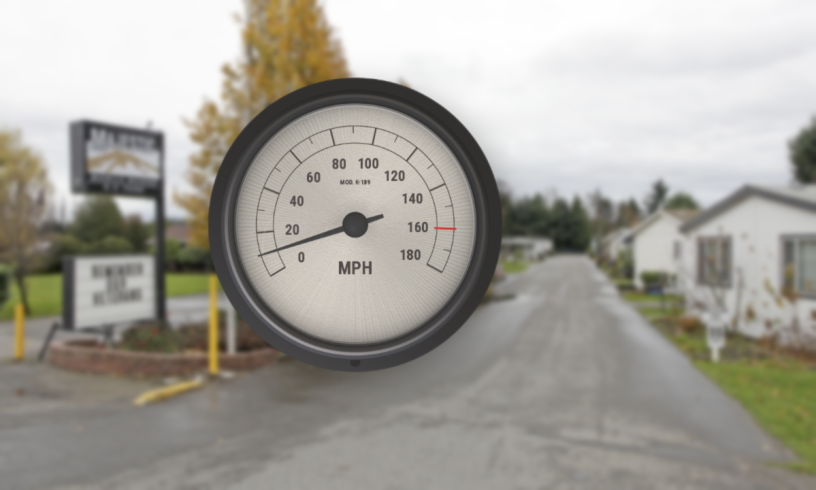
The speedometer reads mph 10
